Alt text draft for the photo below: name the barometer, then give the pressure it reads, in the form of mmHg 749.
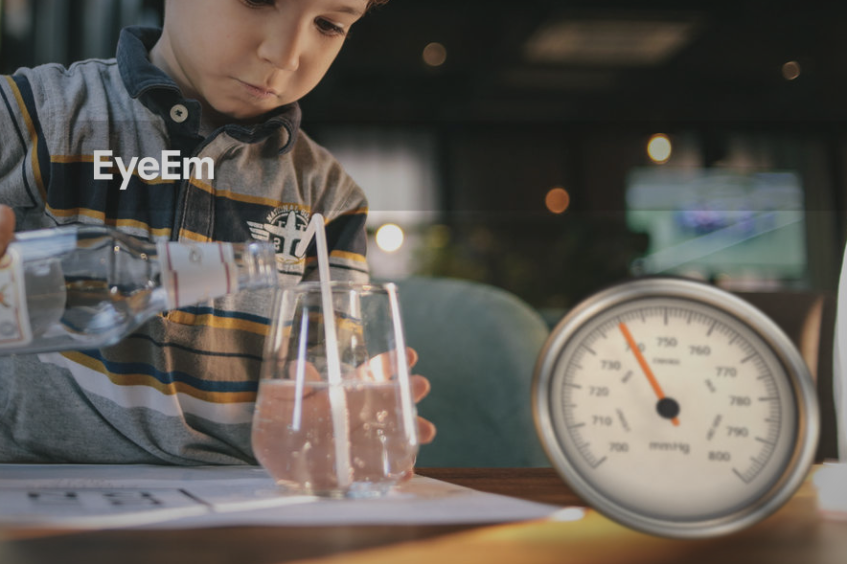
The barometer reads mmHg 740
